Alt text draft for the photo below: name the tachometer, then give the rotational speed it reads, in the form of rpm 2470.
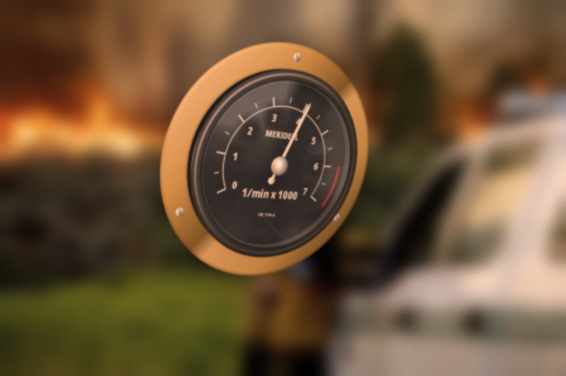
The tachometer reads rpm 4000
